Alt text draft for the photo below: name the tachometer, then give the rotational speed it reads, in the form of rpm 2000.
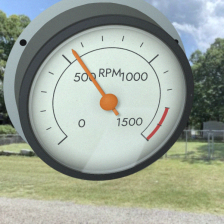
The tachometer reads rpm 550
